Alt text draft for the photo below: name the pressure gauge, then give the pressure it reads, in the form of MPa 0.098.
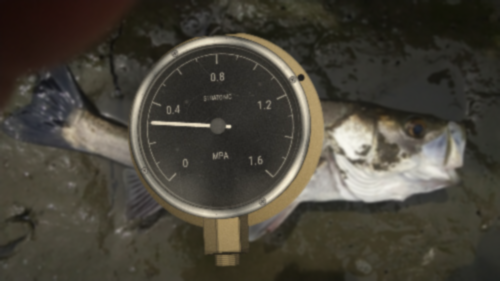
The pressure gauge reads MPa 0.3
